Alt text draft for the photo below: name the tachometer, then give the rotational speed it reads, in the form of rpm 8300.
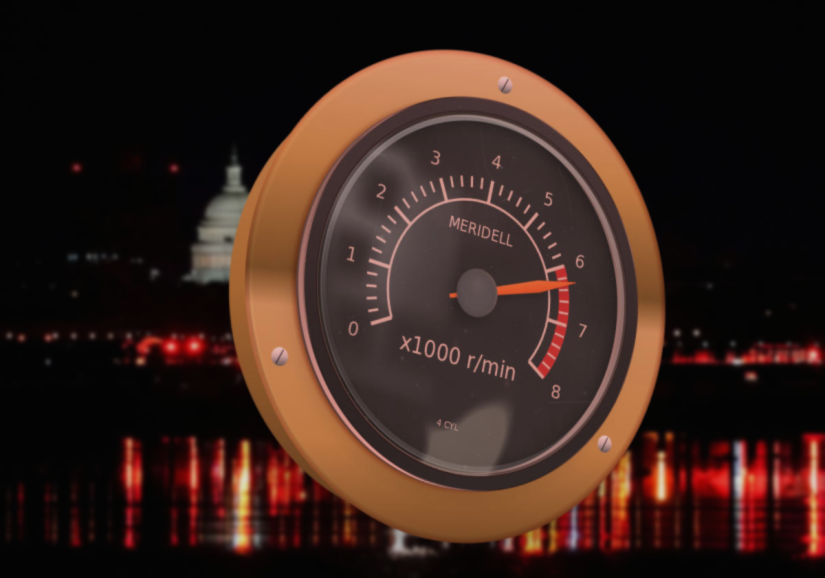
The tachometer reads rpm 6300
